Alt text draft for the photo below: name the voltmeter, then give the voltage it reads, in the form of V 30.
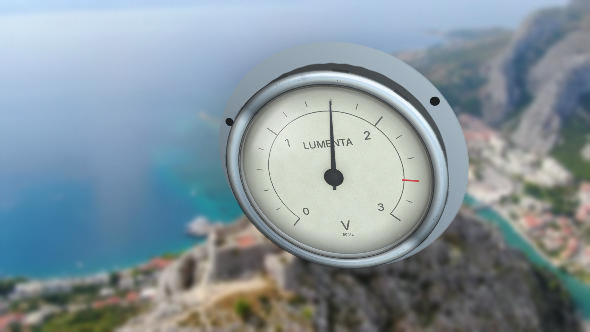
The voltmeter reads V 1.6
